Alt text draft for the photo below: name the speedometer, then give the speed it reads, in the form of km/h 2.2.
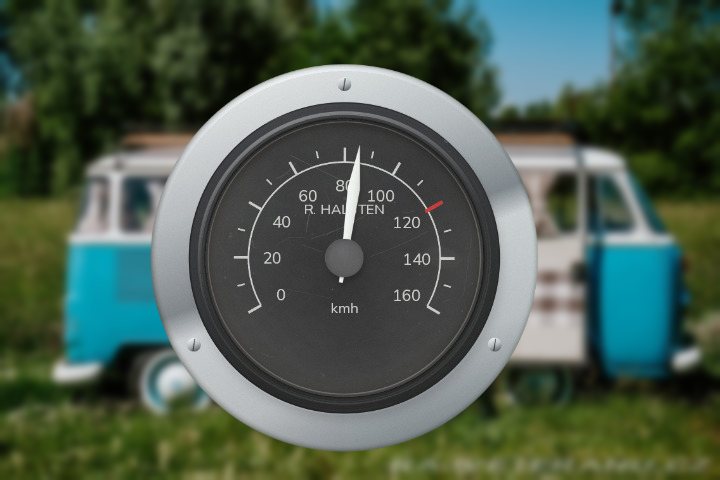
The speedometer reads km/h 85
